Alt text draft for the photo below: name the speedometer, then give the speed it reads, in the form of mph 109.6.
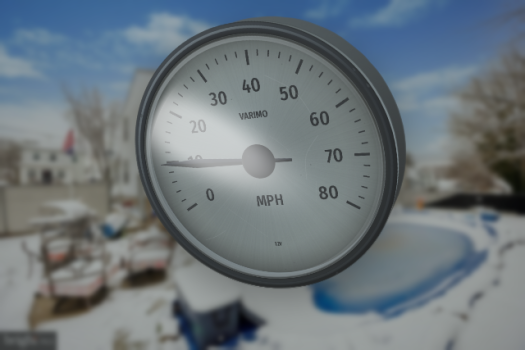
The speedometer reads mph 10
